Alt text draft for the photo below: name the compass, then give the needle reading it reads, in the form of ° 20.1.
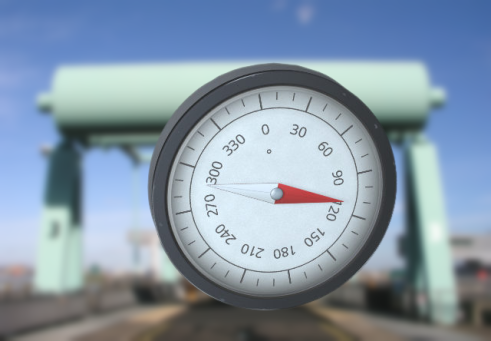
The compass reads ° 110
